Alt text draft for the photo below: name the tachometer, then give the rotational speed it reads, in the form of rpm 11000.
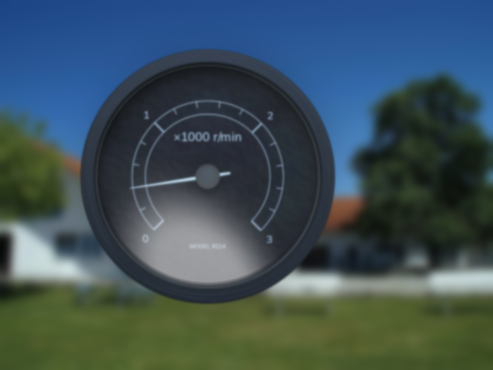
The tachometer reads rpm 400
